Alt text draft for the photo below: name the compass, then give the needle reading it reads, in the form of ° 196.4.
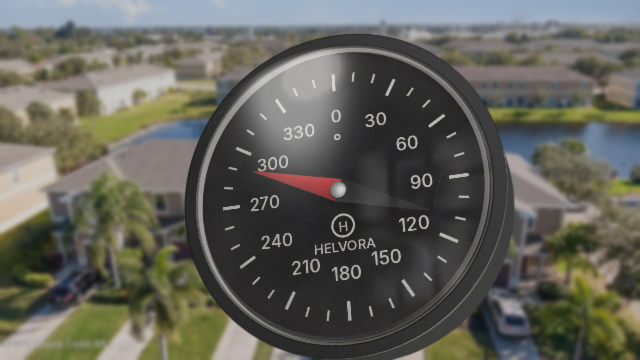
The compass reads ° 290
